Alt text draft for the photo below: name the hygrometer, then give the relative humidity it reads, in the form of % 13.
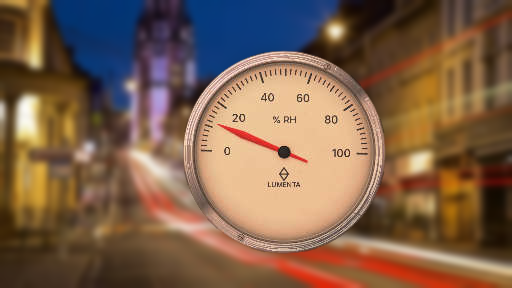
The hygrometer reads % 12
